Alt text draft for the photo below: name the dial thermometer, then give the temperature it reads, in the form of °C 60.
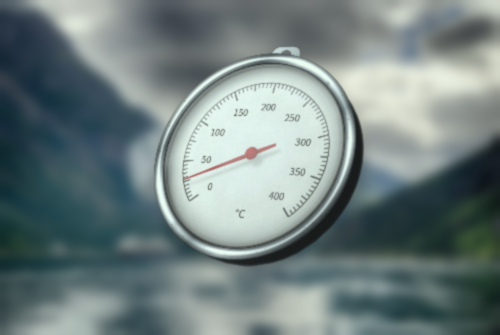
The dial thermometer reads °C 25
